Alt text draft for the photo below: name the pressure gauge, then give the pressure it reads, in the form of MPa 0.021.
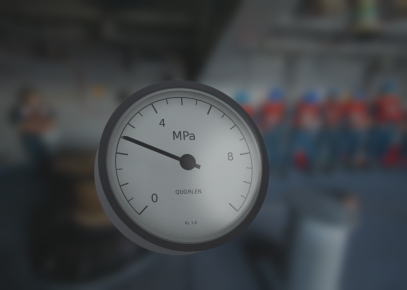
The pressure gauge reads MPa 2.5
